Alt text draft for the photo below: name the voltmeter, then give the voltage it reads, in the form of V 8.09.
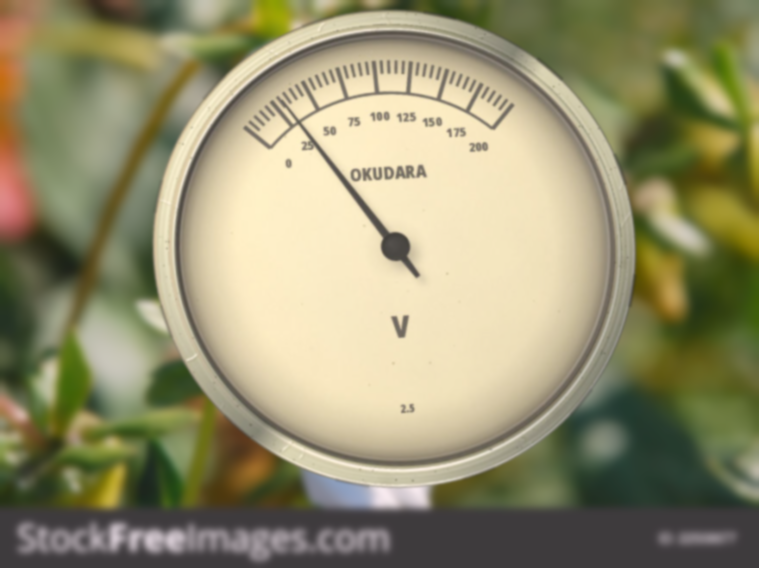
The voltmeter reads V 30
